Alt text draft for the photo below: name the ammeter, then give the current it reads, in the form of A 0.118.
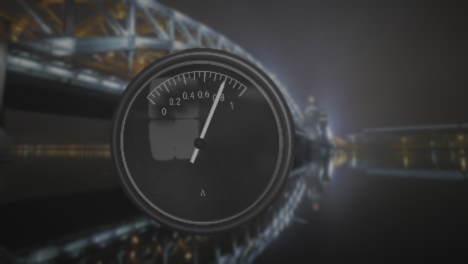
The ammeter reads A 0.8
